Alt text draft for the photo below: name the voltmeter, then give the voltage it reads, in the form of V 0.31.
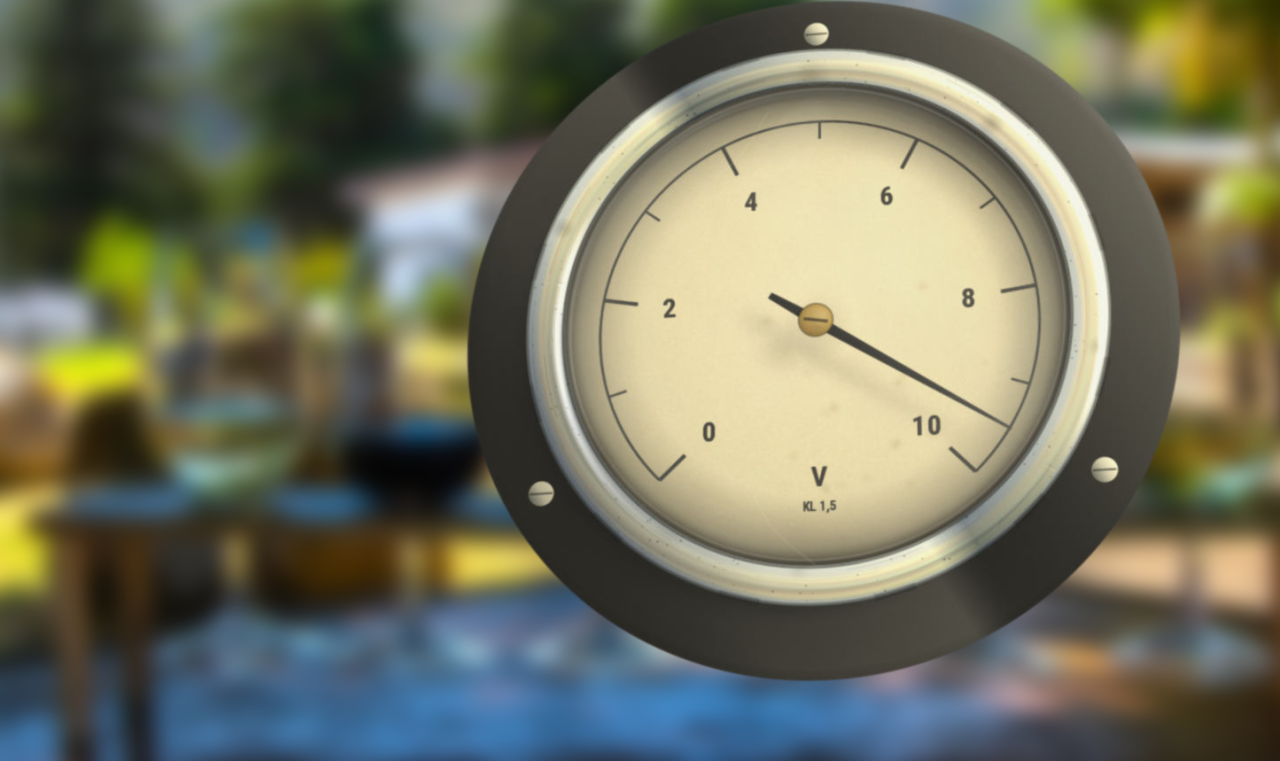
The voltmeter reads V 9.5
